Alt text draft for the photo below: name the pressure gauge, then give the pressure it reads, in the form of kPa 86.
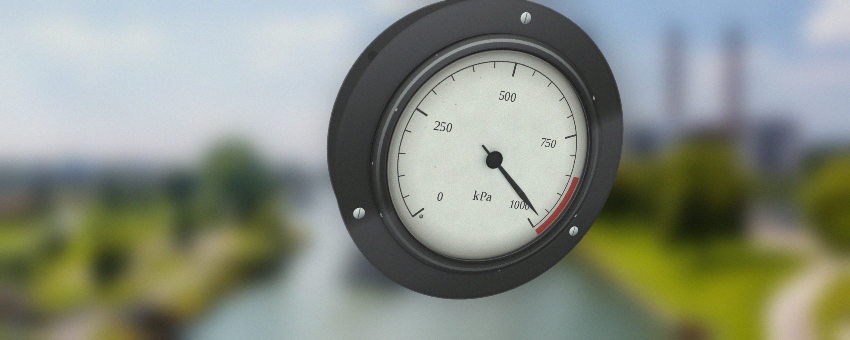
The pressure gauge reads kPa 975
